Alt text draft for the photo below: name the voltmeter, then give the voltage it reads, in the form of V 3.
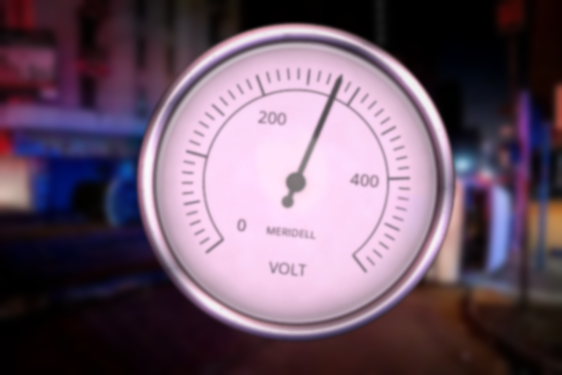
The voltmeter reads V 280
